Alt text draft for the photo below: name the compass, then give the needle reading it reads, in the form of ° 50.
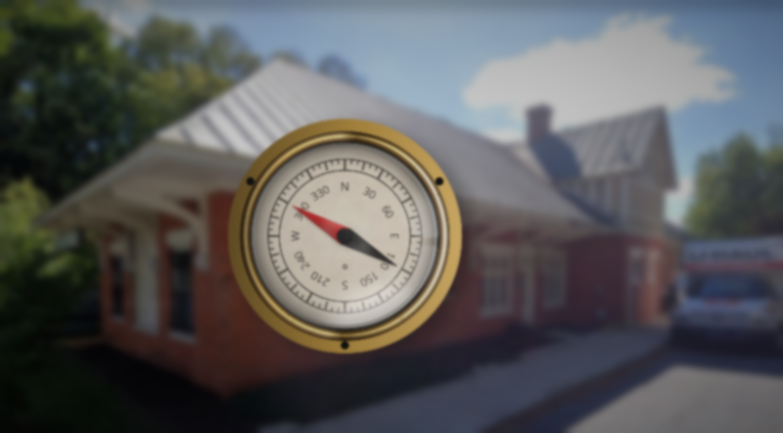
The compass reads ° 300
